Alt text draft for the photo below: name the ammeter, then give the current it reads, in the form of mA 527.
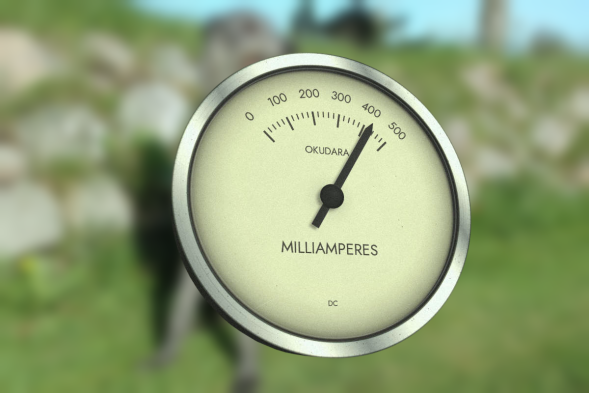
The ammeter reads mA 420
